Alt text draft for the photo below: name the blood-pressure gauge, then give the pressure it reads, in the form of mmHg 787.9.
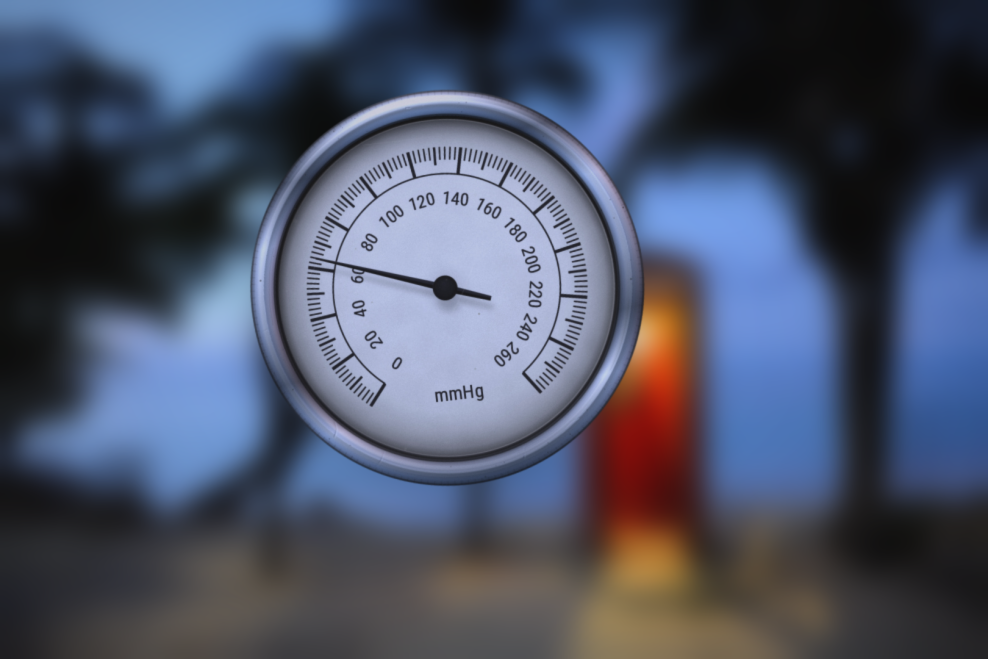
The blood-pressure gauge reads mmHg 64
